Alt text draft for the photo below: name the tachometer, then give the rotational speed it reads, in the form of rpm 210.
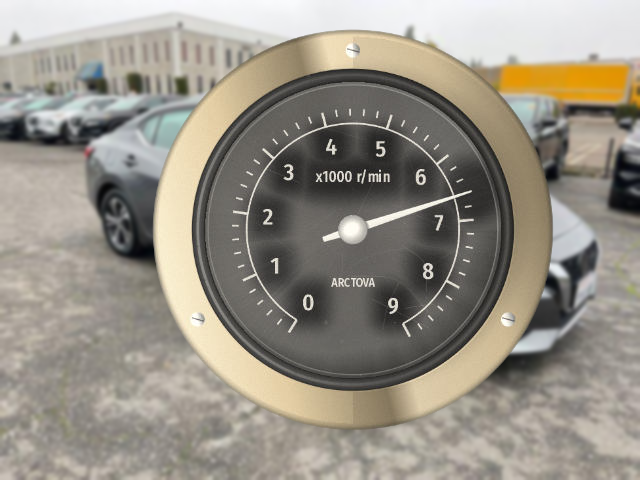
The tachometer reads rpm 6600
